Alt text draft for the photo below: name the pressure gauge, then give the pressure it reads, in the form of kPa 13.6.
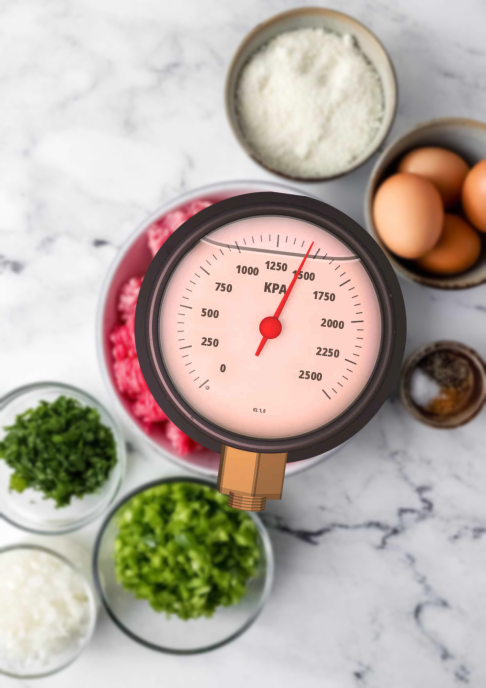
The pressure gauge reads kPa 1450
